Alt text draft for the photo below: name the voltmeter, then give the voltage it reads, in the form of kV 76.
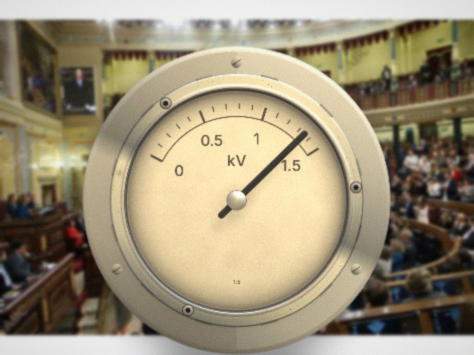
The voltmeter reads kV 1.35
